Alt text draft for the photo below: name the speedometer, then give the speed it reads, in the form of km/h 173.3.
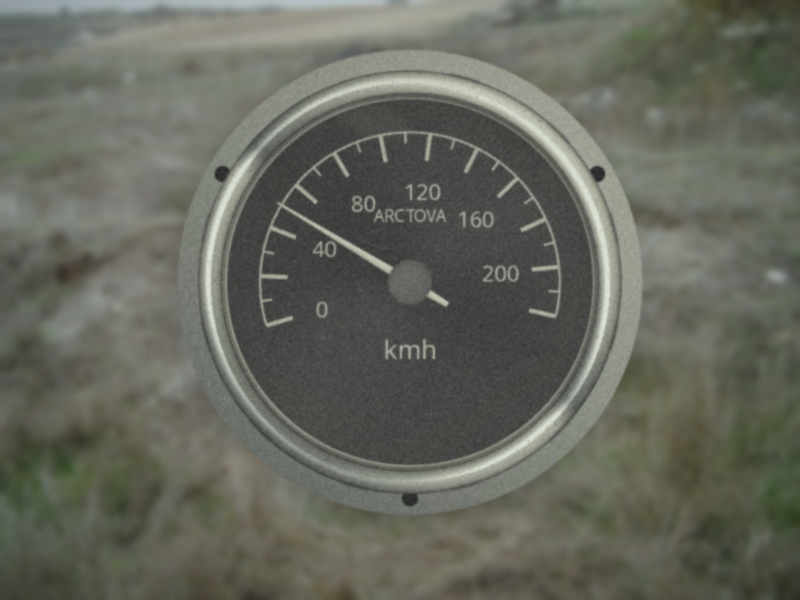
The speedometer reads km/h 50
